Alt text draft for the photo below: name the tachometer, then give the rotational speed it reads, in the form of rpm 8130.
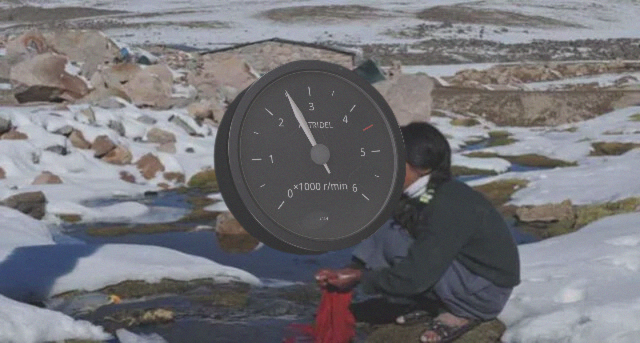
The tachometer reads rpm 2500
